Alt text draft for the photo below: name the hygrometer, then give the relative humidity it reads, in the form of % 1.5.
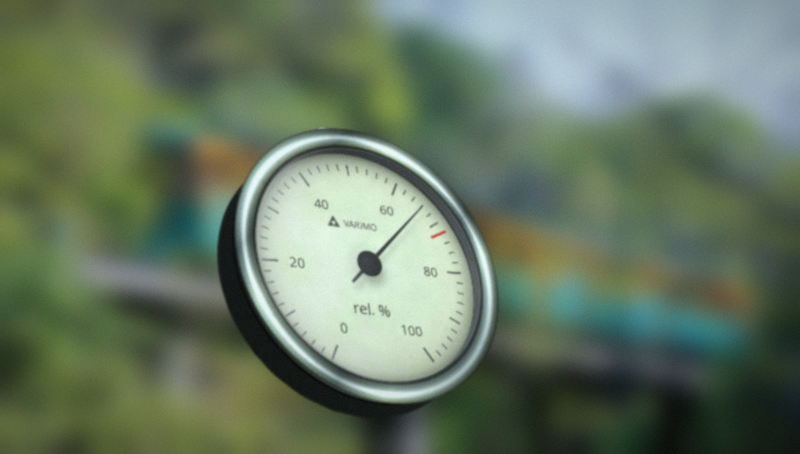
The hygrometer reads % 66
